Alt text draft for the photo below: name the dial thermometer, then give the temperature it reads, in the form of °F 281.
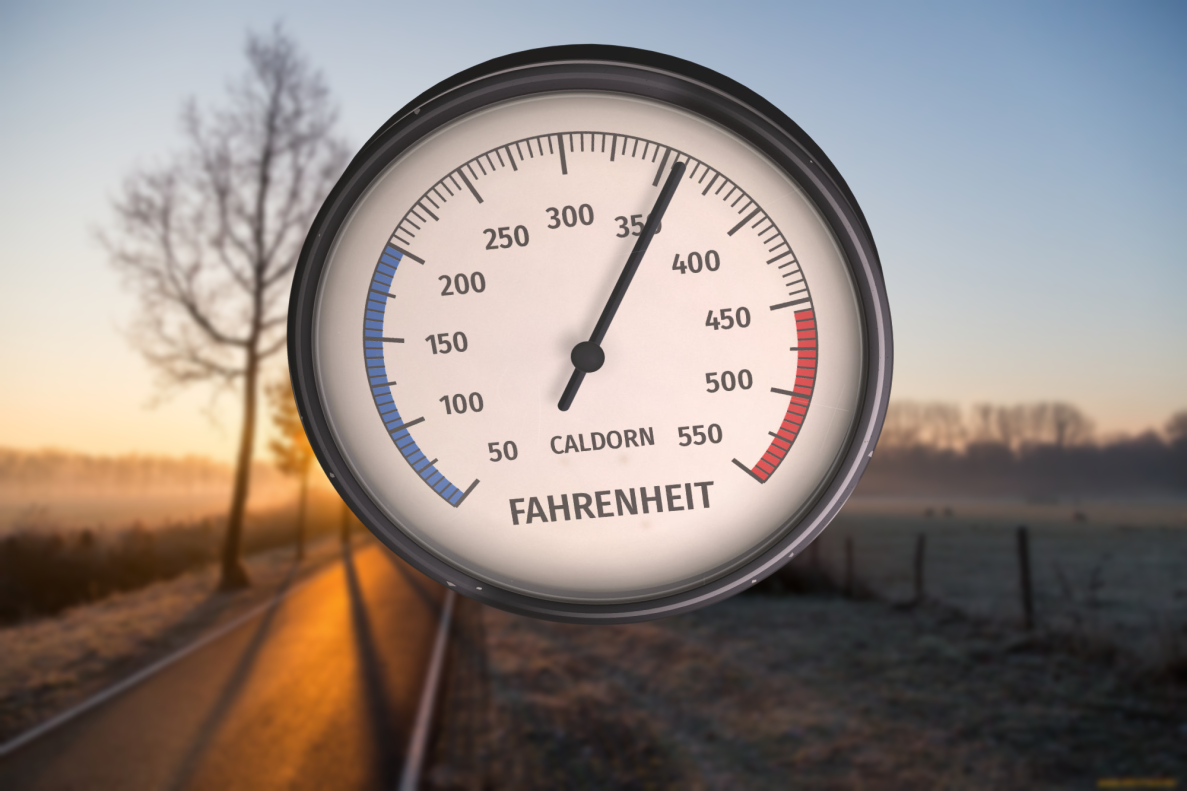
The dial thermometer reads °F 357.5
